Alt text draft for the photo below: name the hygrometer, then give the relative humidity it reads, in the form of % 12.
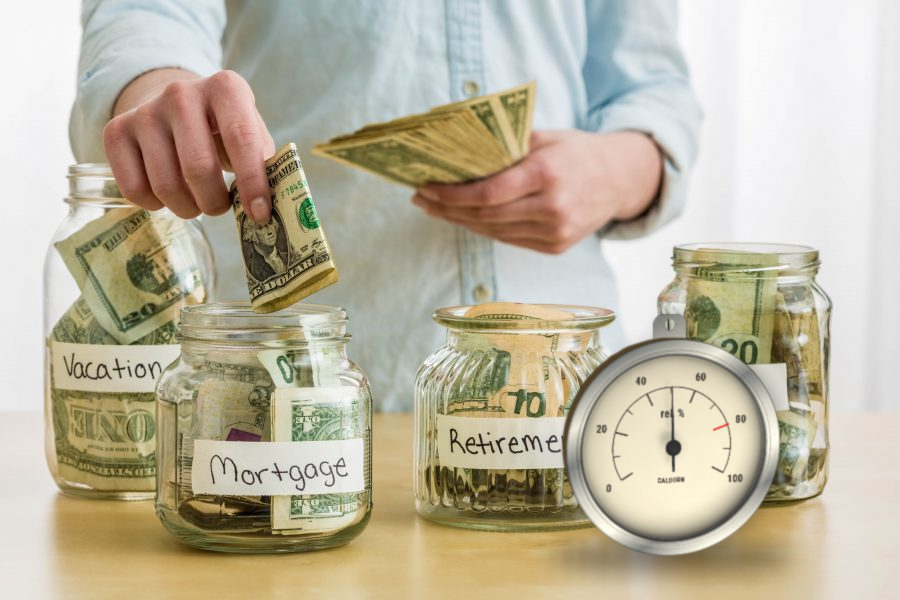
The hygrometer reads % 50
